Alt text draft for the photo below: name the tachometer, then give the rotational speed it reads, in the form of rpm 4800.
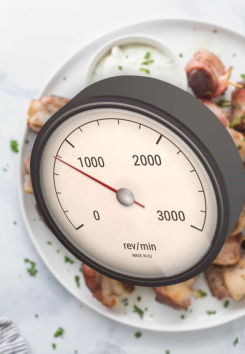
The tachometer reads rpm 800
